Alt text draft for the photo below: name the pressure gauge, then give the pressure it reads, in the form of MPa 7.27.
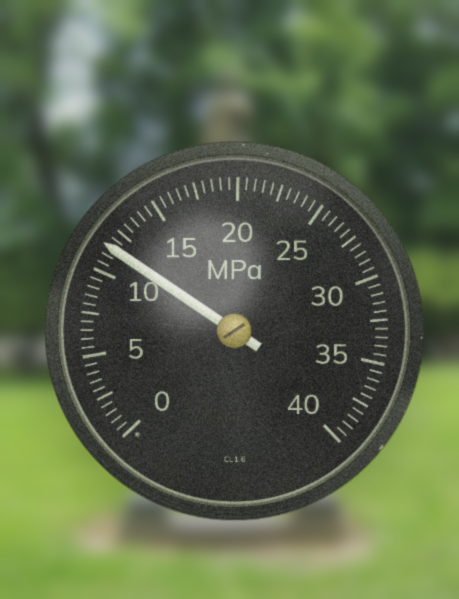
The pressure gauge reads MPa 11.5
